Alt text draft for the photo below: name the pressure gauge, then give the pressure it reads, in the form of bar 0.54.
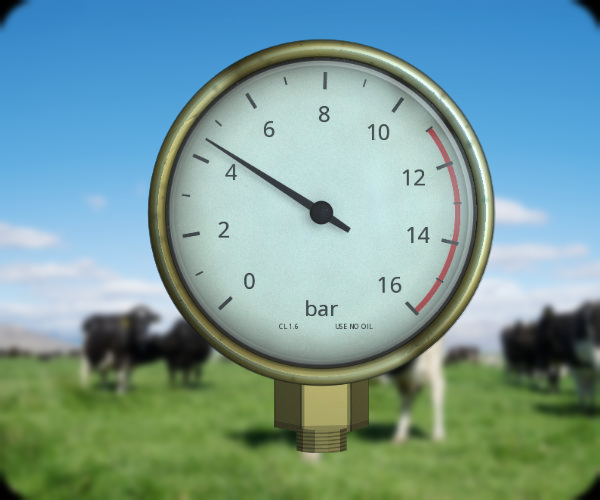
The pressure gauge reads bar 4.5
